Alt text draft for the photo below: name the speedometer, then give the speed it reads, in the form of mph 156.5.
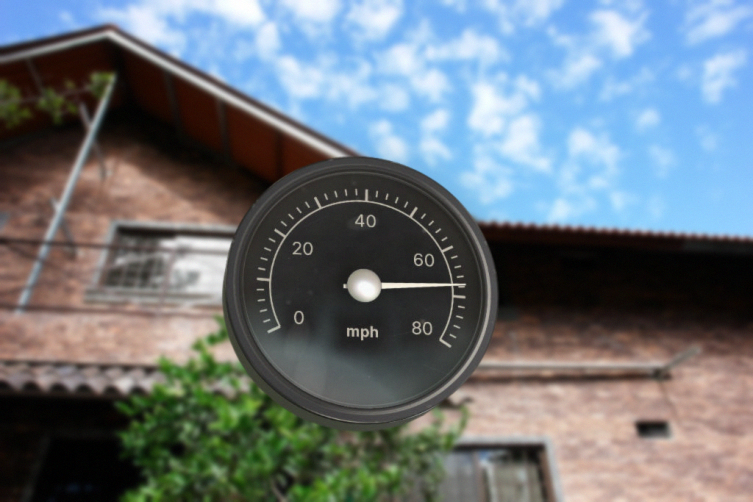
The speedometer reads mph 68
